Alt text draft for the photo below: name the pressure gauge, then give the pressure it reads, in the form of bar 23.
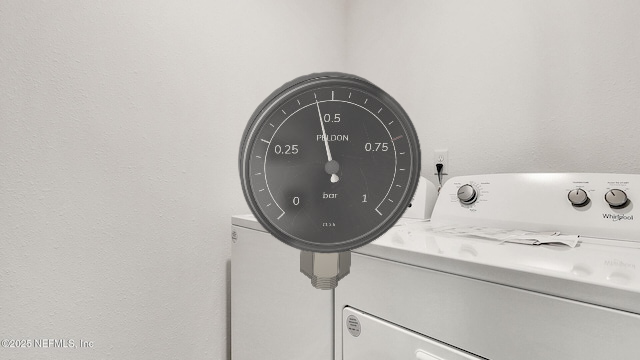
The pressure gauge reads bar 0.45
